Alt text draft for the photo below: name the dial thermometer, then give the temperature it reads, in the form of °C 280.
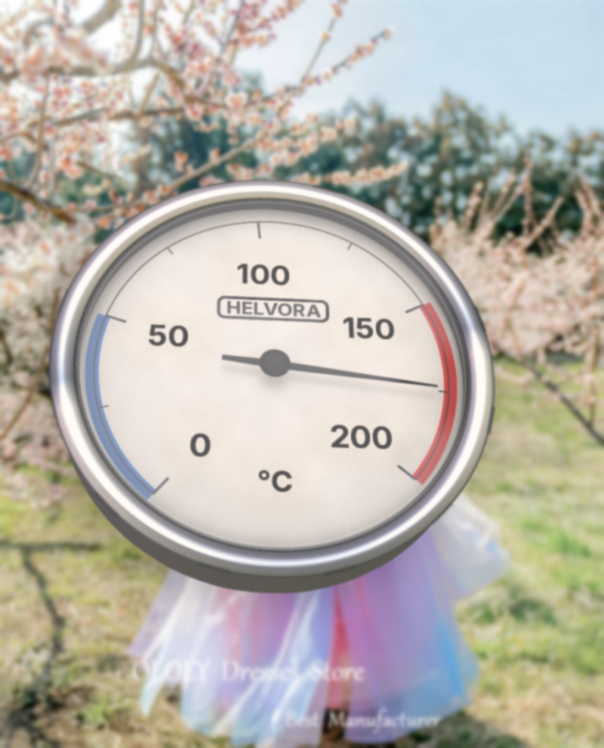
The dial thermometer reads °C 175
